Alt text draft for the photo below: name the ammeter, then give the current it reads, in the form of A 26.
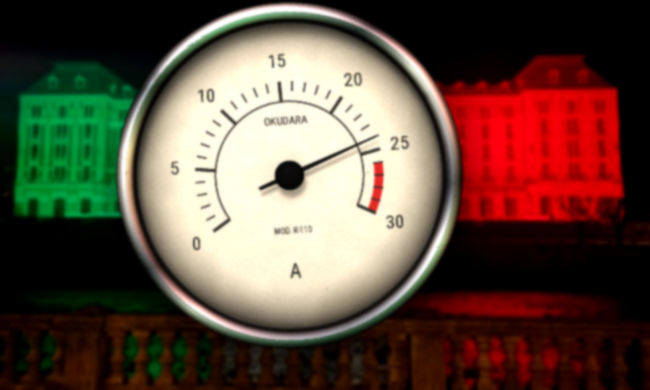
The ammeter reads A 24
